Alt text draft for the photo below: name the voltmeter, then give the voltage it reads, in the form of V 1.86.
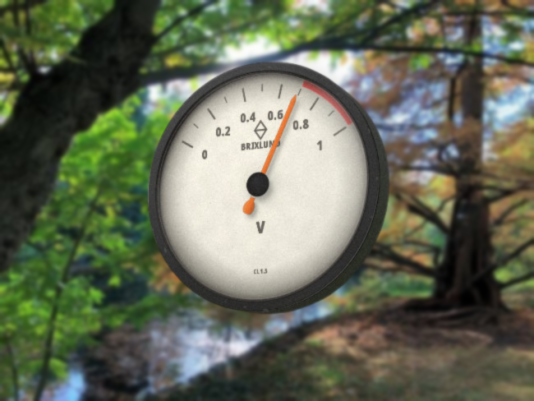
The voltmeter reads V 0.7
